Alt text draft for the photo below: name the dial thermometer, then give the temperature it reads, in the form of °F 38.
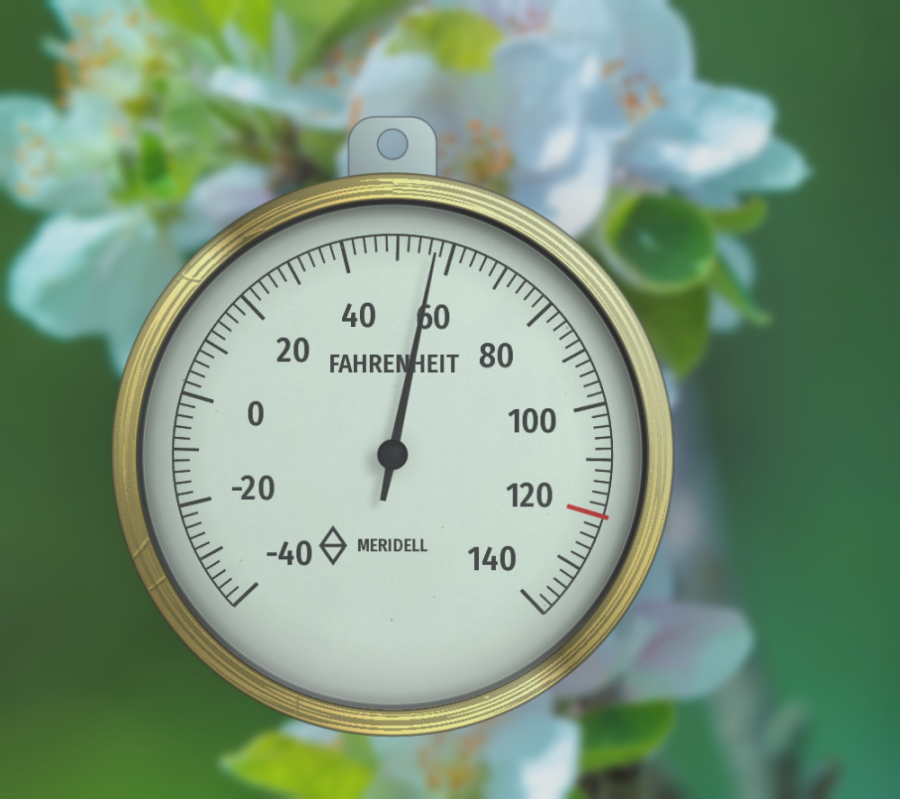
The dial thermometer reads °F 57
